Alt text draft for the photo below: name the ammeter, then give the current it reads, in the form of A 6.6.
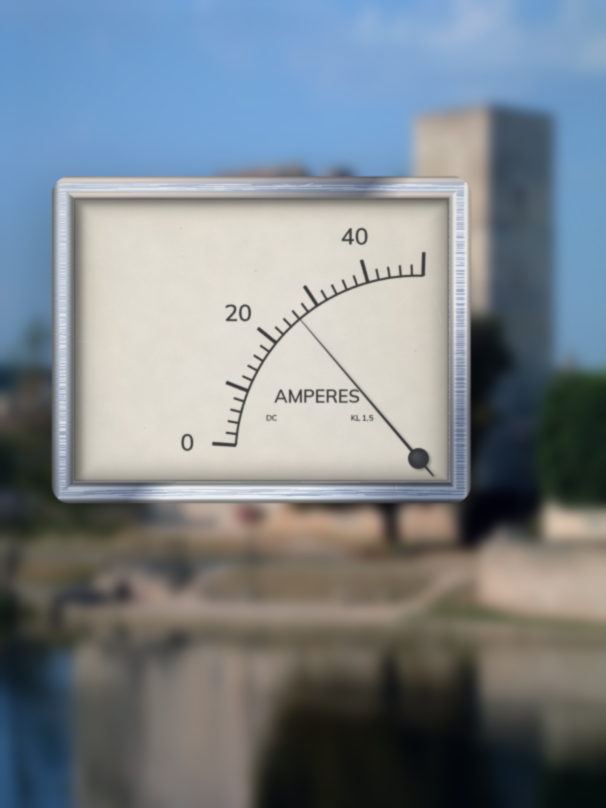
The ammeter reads A 26
